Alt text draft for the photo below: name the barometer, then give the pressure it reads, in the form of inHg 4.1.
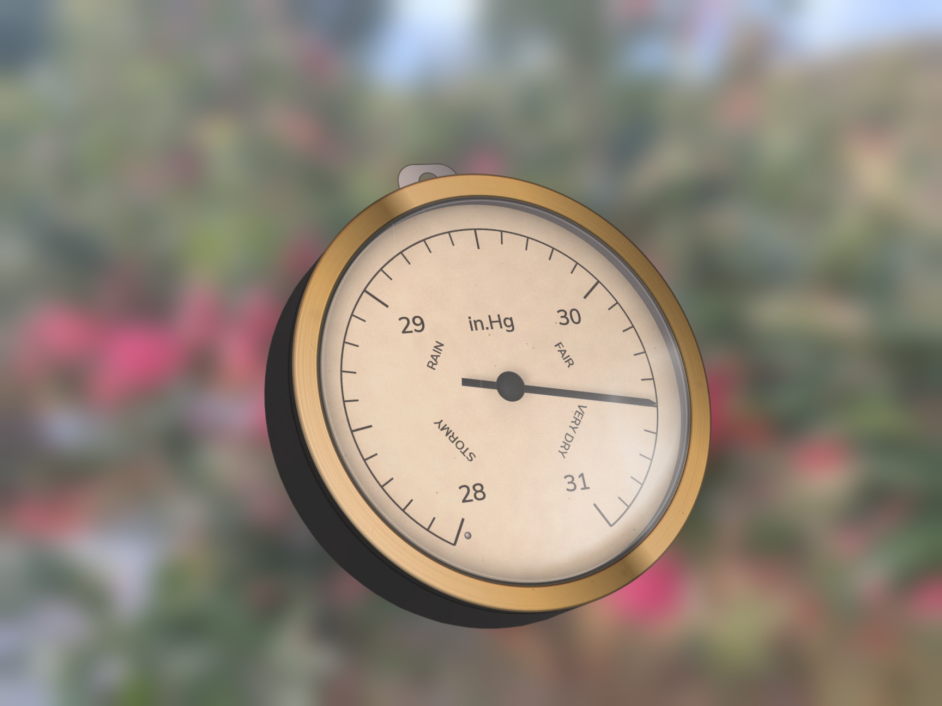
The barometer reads inHg 30.5
